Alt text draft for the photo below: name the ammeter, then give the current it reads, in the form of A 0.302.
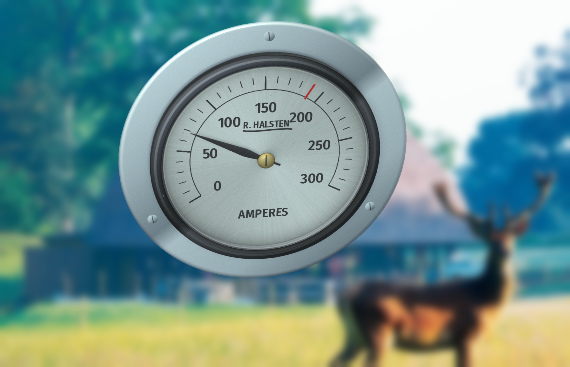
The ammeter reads A 70
